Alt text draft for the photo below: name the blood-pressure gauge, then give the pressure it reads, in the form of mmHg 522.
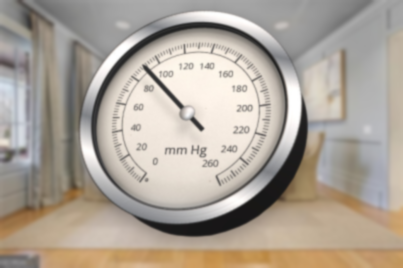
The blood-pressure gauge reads mmHg 90
